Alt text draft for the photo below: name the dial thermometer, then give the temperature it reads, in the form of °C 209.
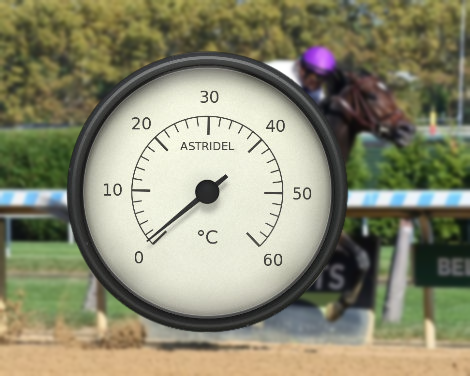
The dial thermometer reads °C 1
